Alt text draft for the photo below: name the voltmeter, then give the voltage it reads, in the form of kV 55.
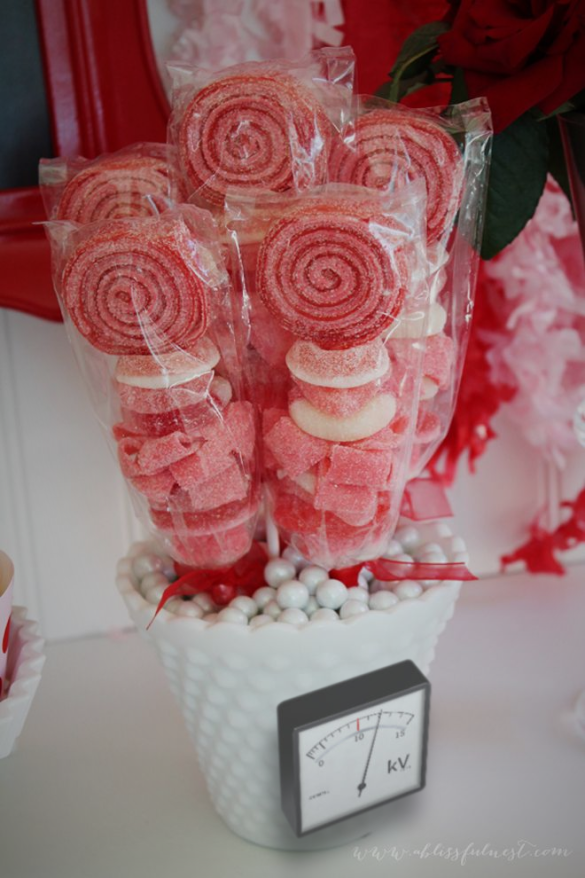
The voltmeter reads kV 12
